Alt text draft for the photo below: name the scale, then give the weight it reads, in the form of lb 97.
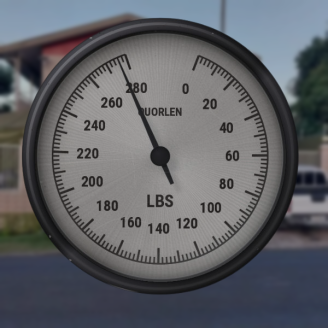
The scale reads lb 276
